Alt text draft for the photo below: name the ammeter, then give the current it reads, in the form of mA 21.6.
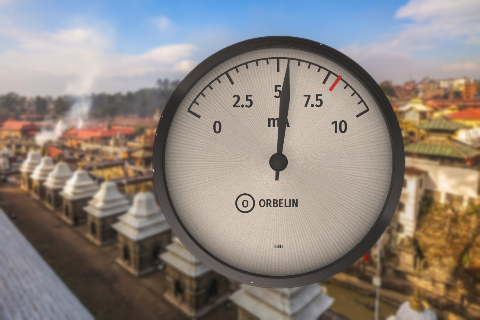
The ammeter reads mA 5.5
